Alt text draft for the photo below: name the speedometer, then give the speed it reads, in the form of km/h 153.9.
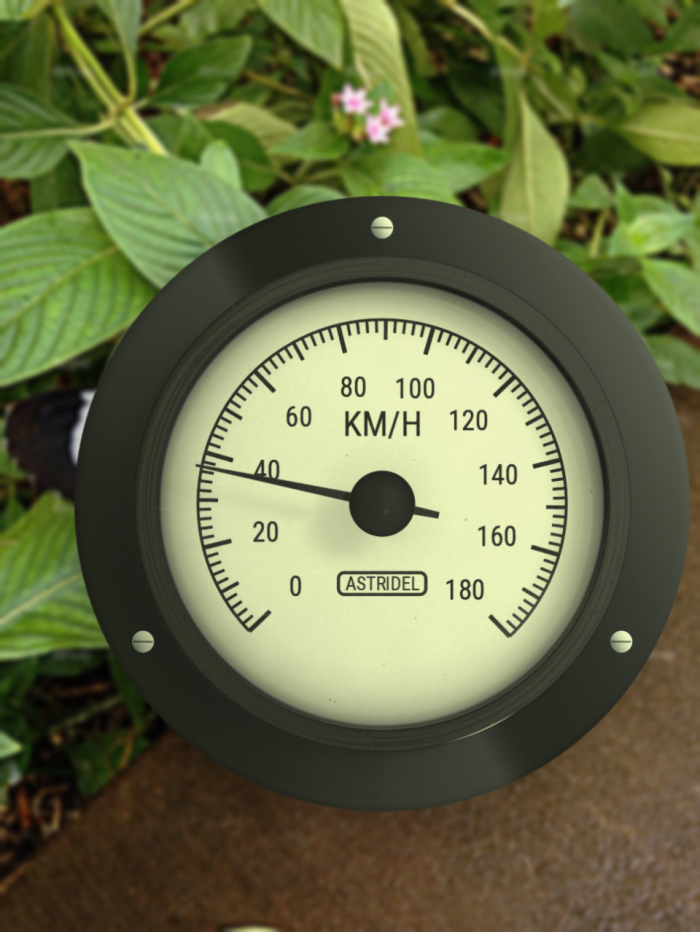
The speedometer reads km/h 37
